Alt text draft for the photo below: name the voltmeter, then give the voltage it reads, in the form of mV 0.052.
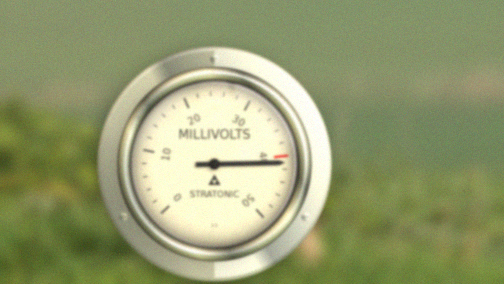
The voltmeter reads mV 41
